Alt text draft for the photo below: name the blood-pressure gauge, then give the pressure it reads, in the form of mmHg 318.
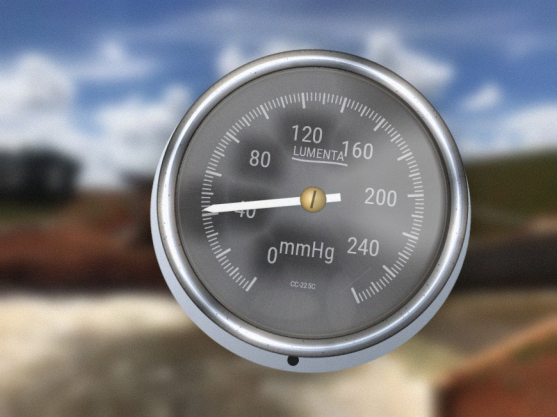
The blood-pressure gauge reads mmHg 42
